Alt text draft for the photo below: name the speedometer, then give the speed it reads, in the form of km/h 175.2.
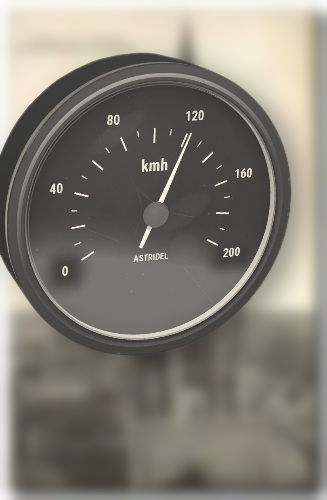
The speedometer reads km/h 120
